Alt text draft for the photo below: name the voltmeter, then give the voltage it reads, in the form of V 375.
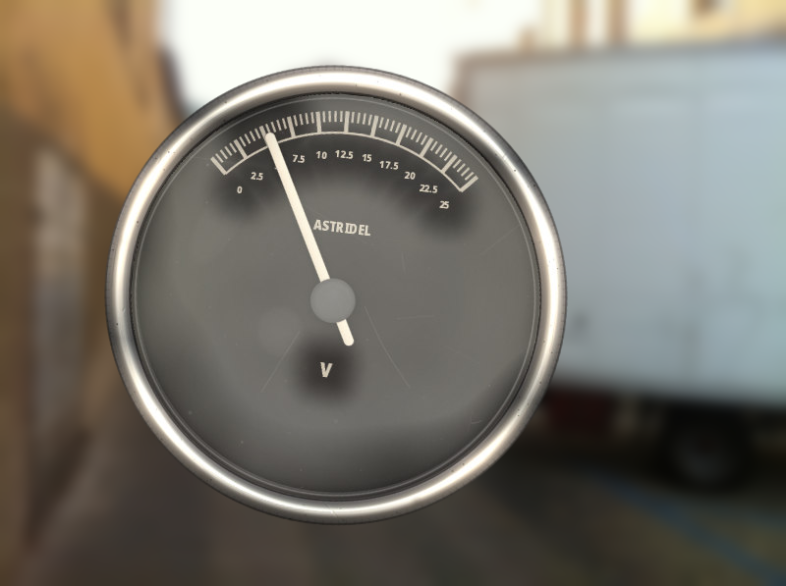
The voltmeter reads V 5.5
